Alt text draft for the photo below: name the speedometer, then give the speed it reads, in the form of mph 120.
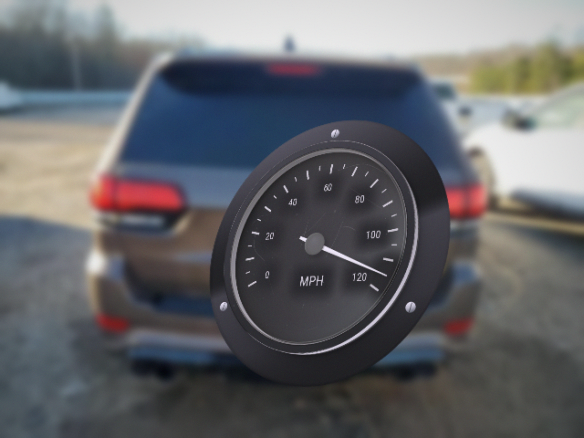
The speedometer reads mph 115
